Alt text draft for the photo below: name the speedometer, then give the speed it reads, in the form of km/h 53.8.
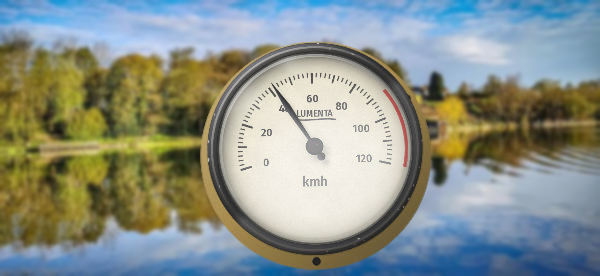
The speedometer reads km/h 42
